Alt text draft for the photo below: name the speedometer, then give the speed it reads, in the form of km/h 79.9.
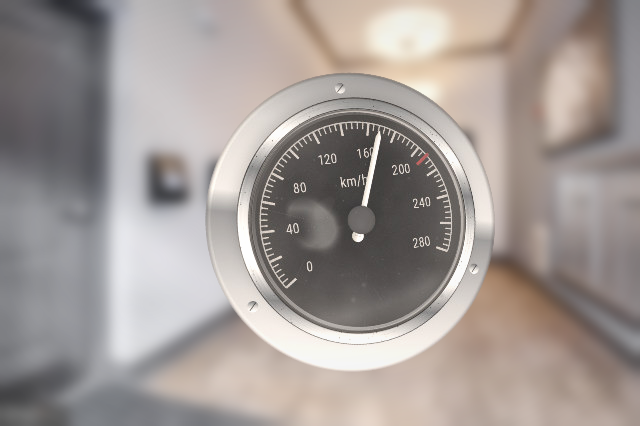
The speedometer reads km/h 168
